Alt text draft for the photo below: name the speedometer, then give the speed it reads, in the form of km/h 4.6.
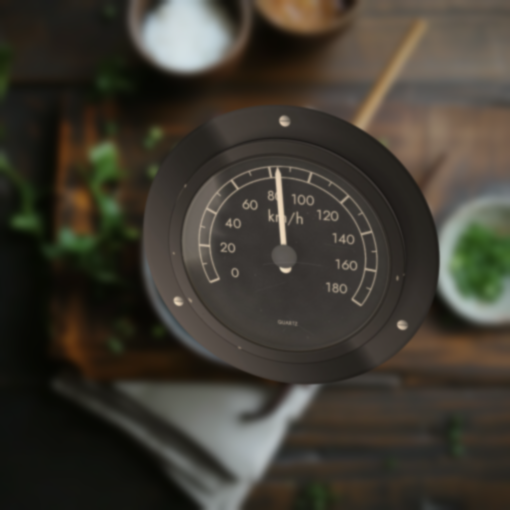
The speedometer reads km/h 85
